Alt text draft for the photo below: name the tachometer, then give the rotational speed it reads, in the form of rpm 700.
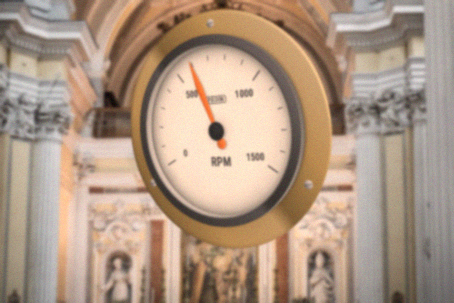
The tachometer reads rpm 600
